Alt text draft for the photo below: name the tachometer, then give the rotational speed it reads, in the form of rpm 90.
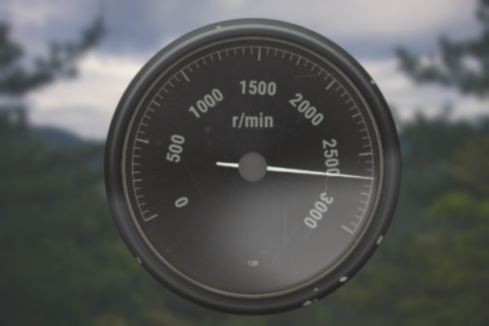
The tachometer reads rpm 2650
